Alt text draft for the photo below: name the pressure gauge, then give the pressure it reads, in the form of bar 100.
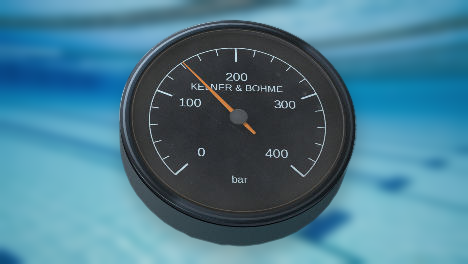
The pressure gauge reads bar 140
